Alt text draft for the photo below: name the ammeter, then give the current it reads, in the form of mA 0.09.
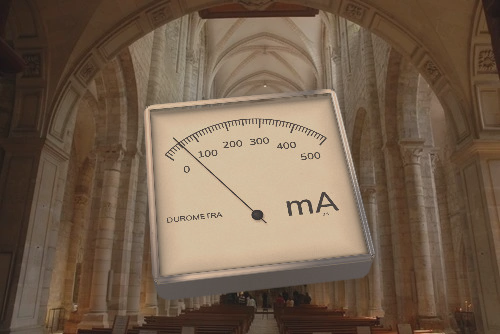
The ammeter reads mA 50
